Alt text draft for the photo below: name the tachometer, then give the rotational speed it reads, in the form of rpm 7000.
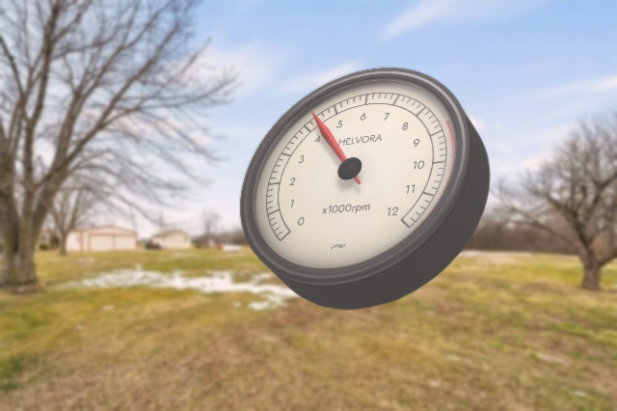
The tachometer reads rpm 4400
